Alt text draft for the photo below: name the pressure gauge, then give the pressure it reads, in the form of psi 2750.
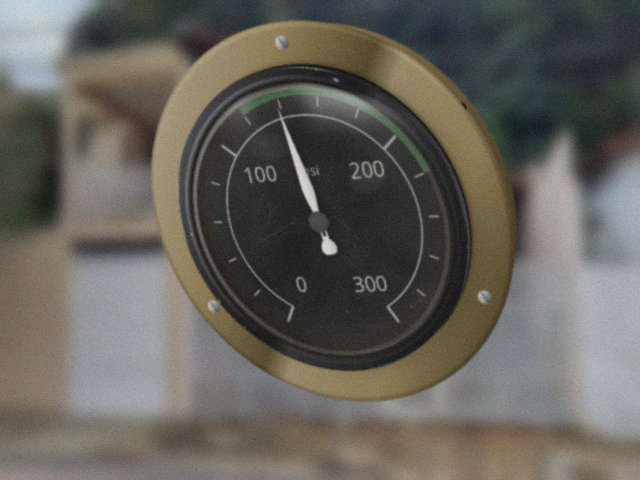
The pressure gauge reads psi 140
